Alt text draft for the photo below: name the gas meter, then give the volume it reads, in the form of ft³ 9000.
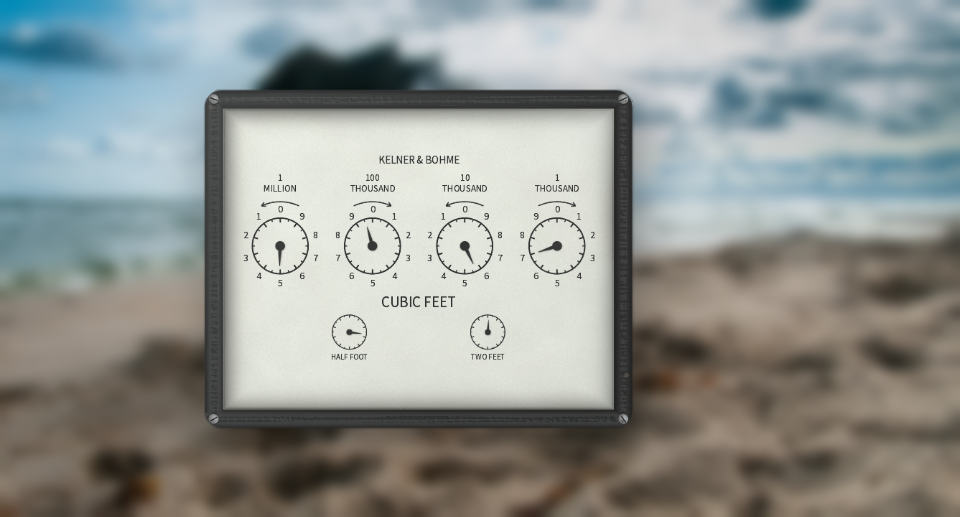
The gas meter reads ft³ 495700
